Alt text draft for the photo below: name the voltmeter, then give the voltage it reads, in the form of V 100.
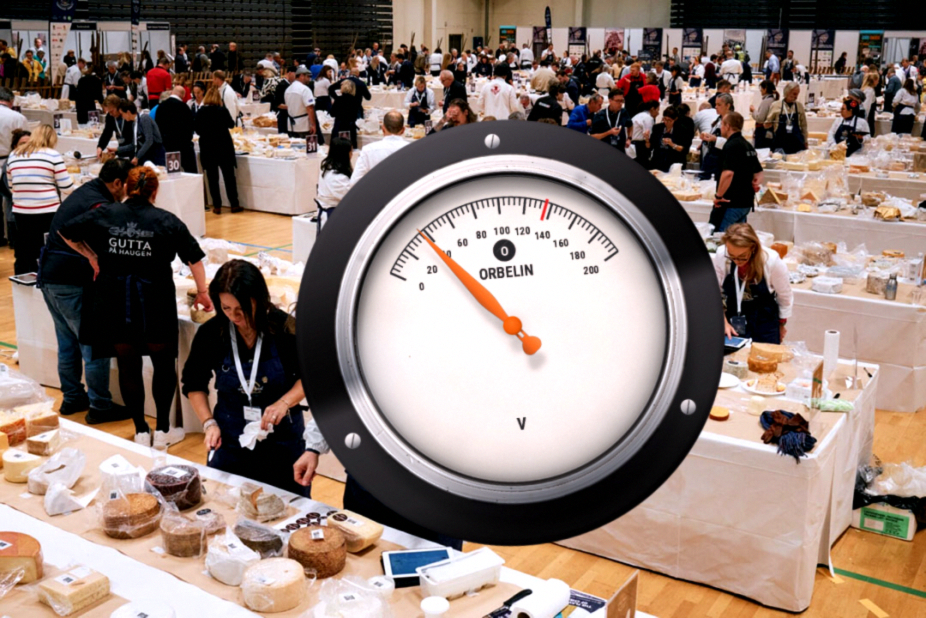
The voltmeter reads V 36
